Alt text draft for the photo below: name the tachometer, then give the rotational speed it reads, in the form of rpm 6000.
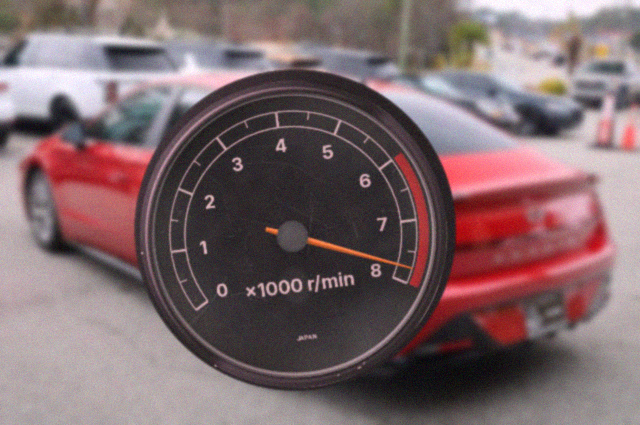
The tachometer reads rpm 7750
